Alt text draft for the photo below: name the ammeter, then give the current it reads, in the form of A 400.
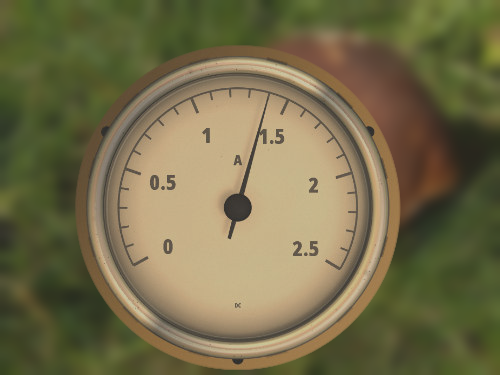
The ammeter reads A 1.4
